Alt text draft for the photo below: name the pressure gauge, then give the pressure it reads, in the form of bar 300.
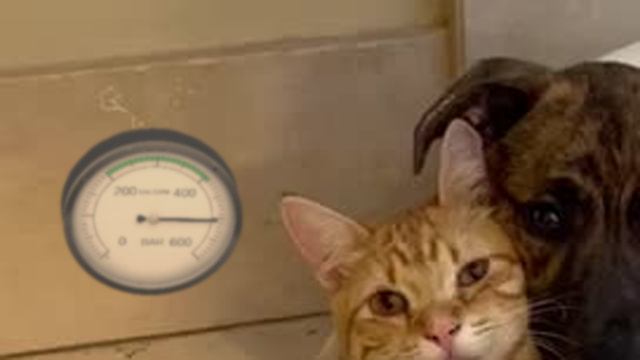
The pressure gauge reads bar 500
